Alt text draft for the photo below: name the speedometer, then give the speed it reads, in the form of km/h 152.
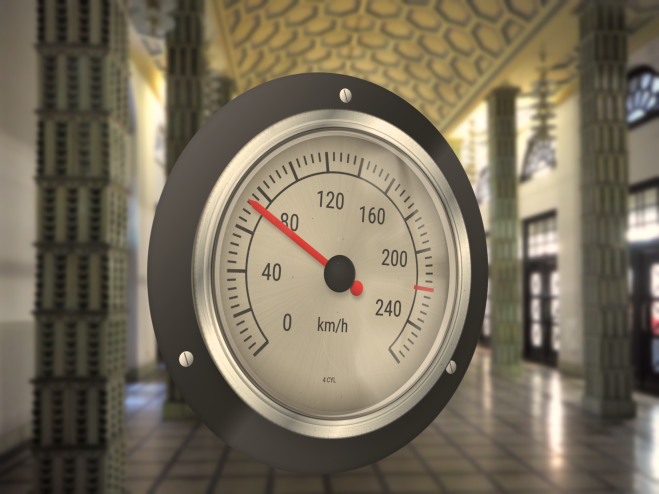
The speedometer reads km/h 72
